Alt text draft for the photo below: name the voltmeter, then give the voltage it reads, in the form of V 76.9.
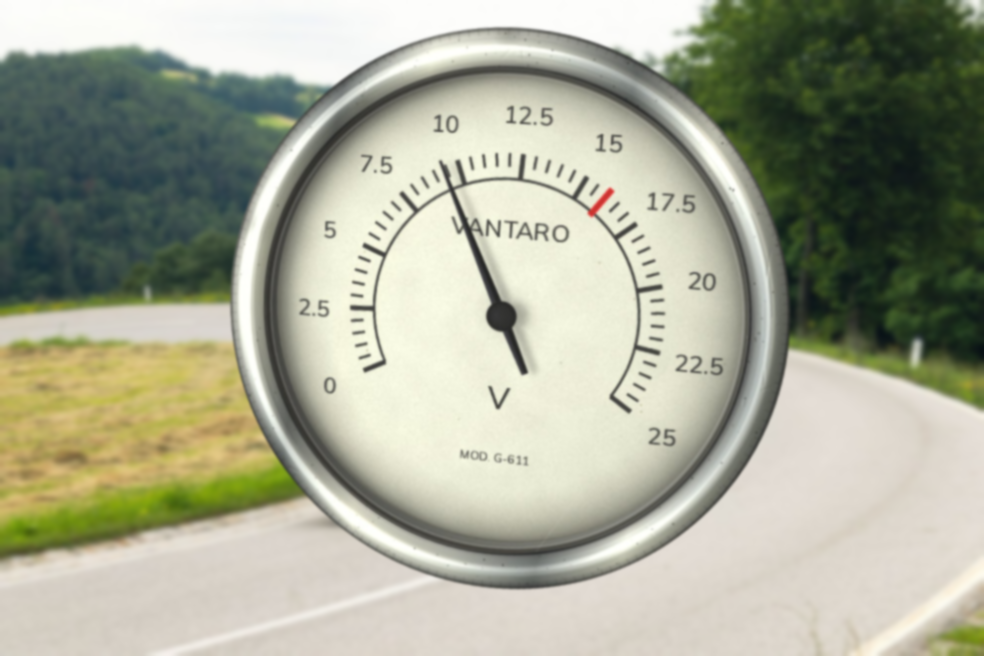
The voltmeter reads V 9.5
